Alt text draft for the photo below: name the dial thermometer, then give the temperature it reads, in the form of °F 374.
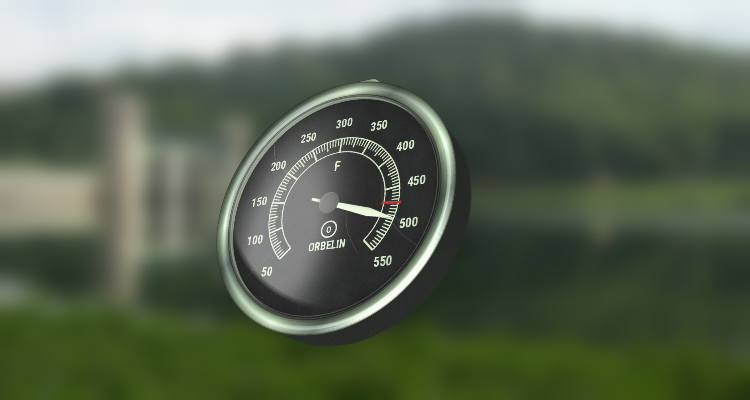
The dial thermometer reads °F 500
